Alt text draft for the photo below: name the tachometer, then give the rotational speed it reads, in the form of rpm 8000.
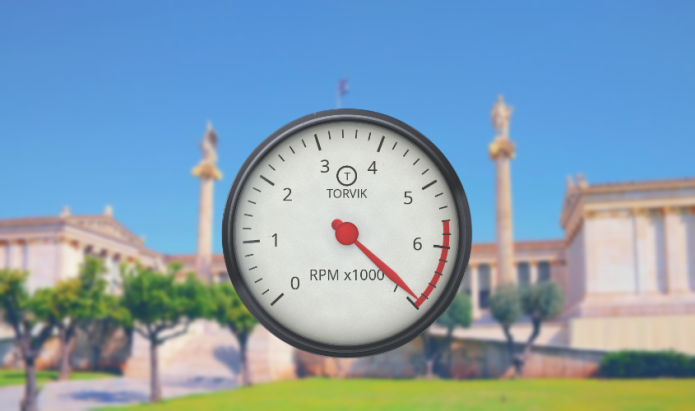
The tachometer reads rpm 6900
